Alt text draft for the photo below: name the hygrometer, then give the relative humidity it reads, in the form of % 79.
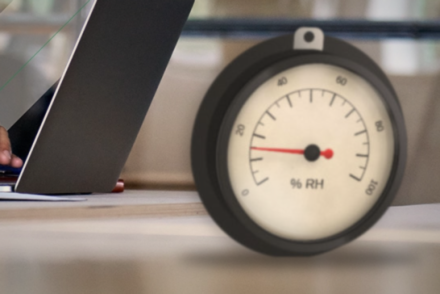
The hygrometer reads % 15
